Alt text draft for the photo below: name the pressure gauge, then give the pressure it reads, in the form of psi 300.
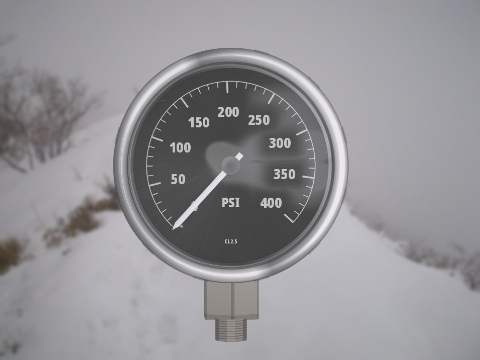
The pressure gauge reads psi 0
